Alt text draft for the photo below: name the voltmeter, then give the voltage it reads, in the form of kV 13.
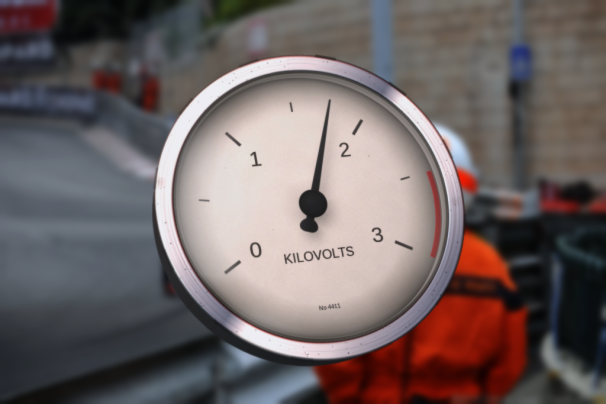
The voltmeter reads kV 1.75
